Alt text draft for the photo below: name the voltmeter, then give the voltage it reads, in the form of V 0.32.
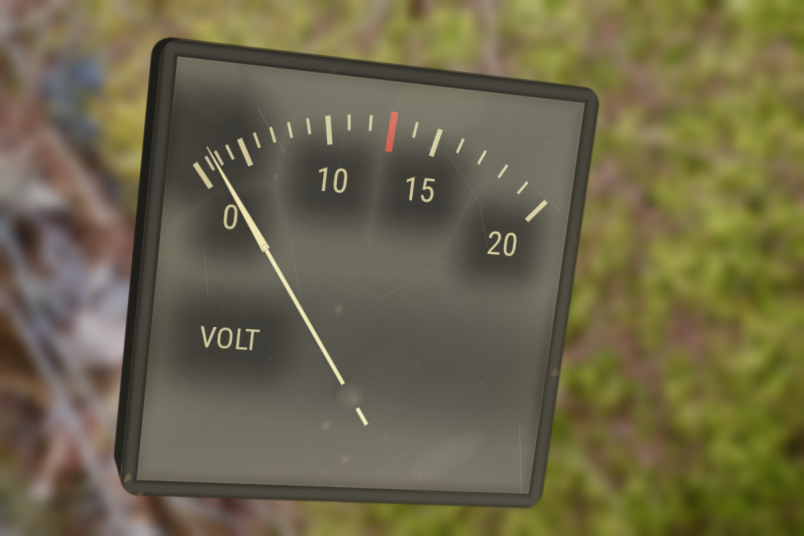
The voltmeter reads V 2.5
